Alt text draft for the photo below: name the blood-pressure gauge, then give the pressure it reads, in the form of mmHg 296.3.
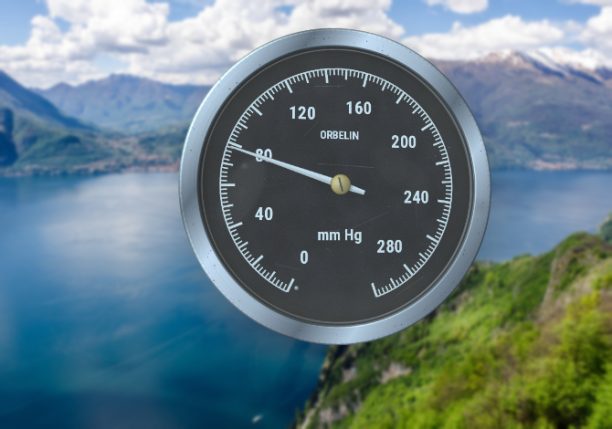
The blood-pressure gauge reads mmHg 78
